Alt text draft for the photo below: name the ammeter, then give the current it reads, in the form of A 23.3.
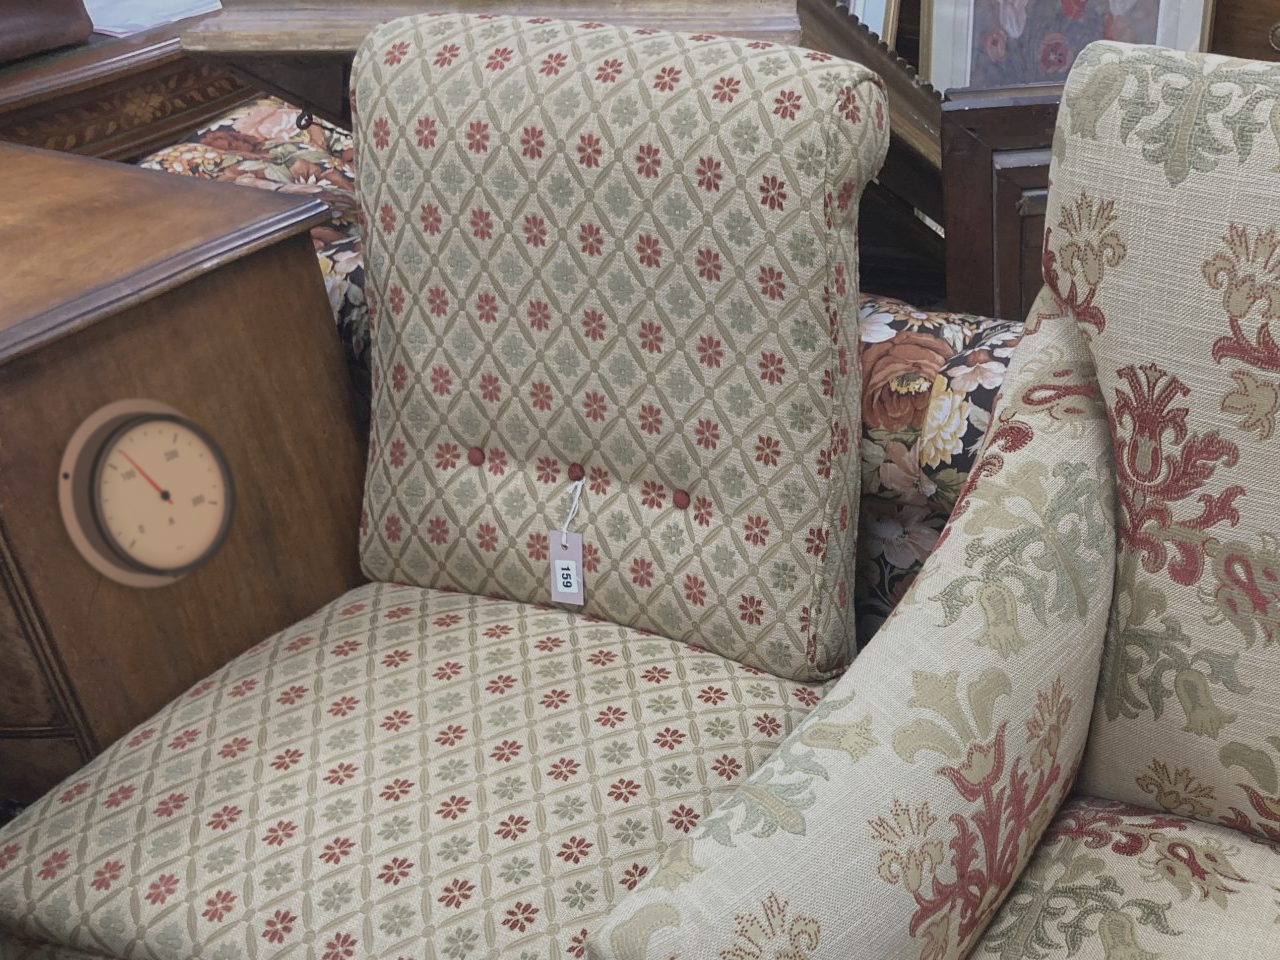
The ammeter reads A 120
